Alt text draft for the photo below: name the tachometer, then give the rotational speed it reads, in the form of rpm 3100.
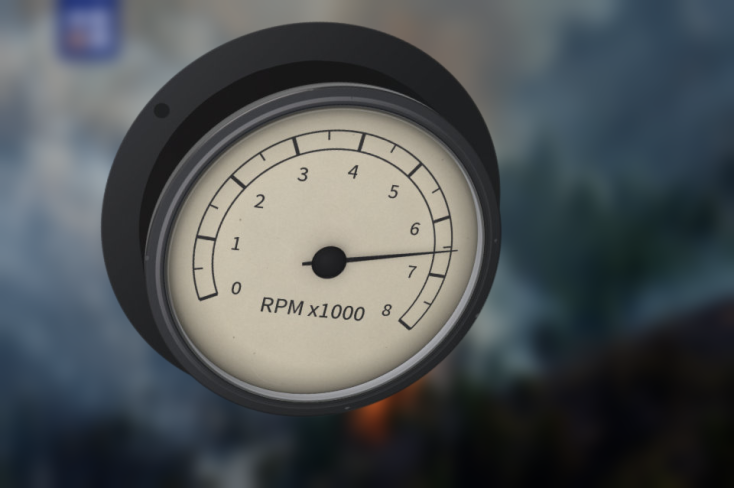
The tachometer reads rpm 6500
